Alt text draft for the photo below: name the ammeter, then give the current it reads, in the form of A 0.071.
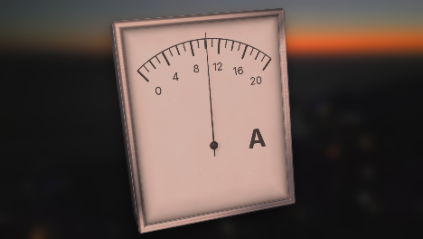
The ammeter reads A 10
